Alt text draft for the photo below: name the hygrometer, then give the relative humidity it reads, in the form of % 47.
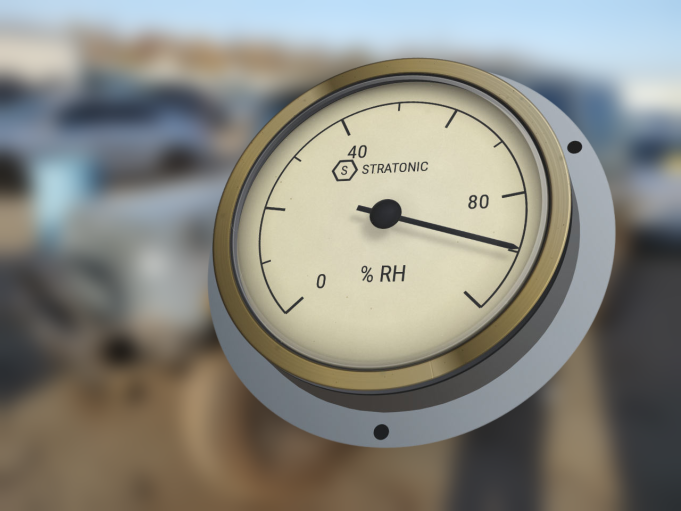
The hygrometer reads % 90
